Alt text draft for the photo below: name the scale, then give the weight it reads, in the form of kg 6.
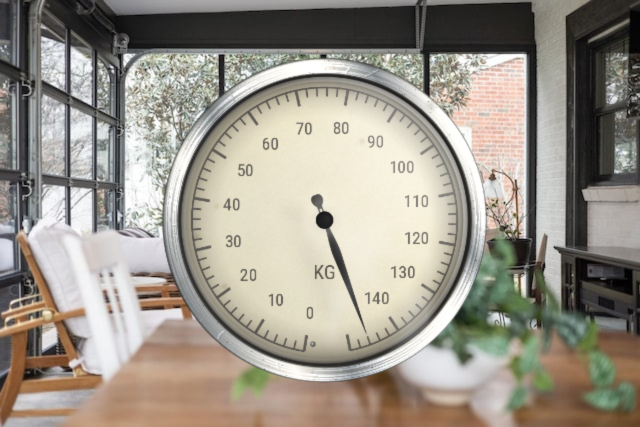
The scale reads kg 146
